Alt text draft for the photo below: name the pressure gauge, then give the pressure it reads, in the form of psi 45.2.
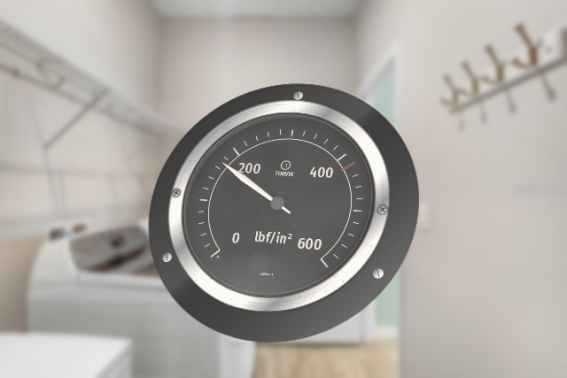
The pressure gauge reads psi 170
